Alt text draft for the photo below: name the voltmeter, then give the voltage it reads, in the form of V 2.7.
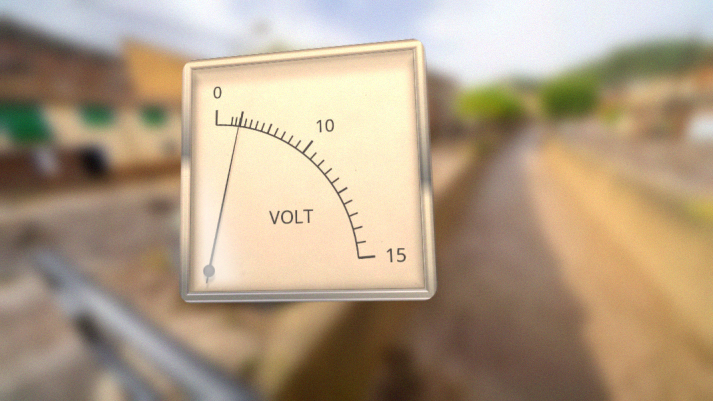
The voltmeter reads V 5
